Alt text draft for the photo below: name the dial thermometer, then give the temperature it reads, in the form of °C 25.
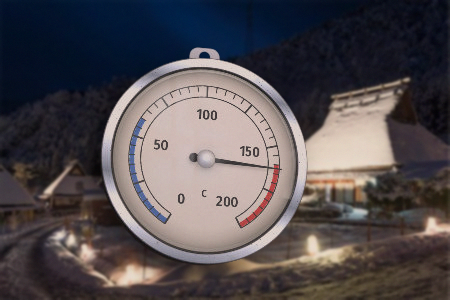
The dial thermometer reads °C 162.5
